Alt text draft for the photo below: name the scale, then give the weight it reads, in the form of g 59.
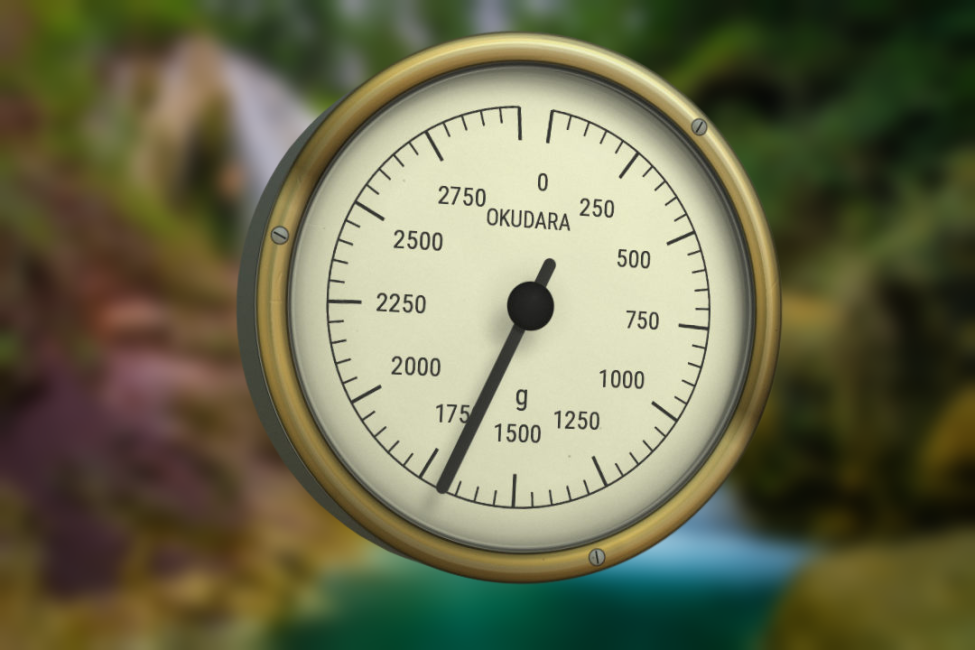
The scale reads g 1700
